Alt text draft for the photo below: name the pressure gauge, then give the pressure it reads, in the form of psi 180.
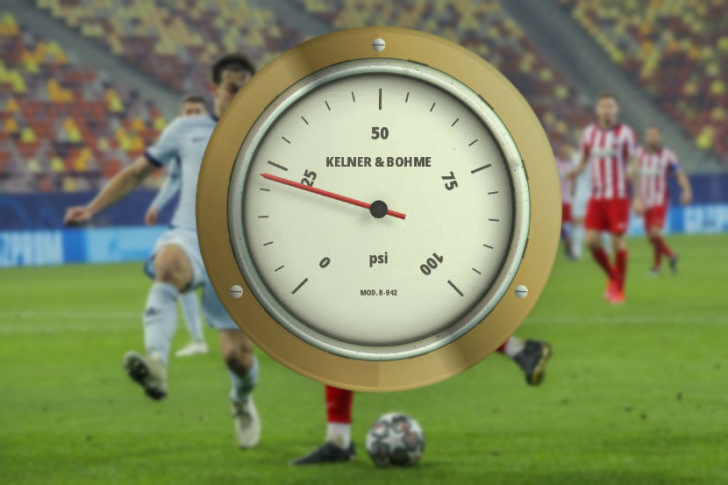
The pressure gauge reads psi 22.5
